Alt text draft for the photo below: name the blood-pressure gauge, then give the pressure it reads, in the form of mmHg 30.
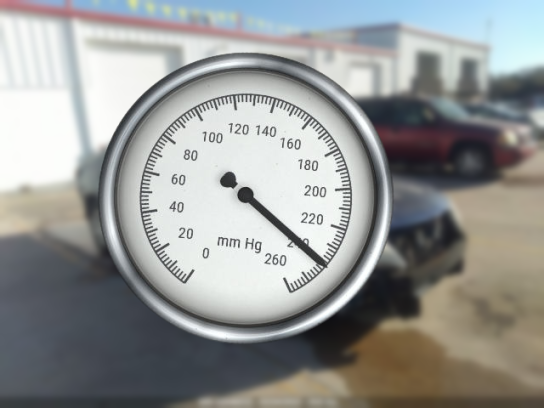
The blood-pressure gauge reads mmHg 240
